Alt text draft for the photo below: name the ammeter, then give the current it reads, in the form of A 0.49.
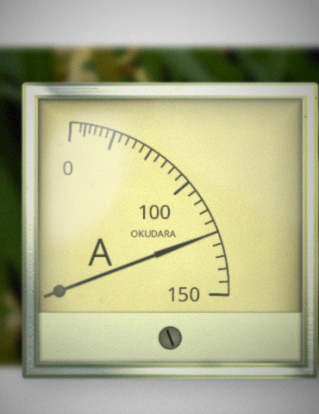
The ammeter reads A 125
